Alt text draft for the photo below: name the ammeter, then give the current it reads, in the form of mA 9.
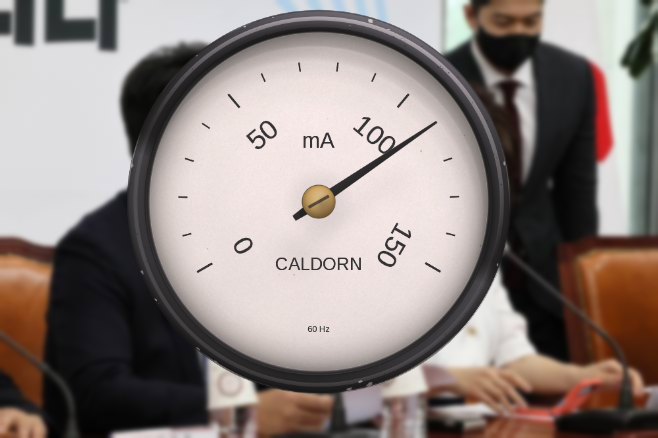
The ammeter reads mA 110
